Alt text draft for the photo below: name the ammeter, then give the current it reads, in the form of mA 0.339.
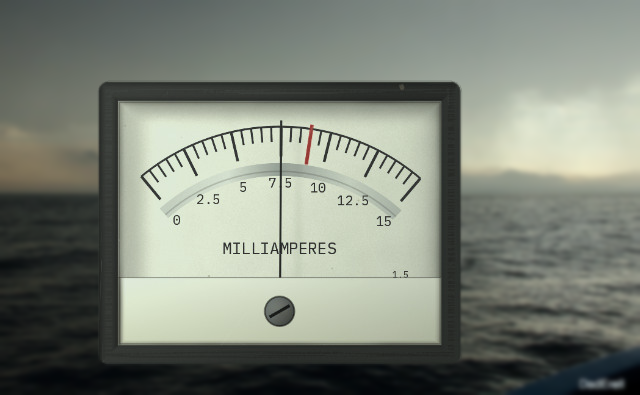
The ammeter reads mA 7.5
